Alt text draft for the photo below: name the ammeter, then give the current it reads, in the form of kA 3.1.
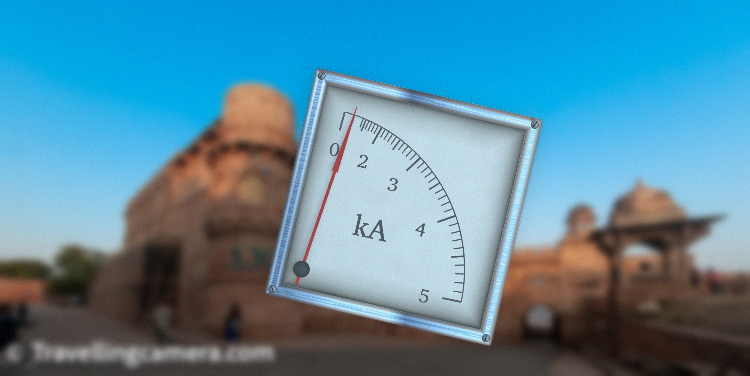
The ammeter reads kA 1
